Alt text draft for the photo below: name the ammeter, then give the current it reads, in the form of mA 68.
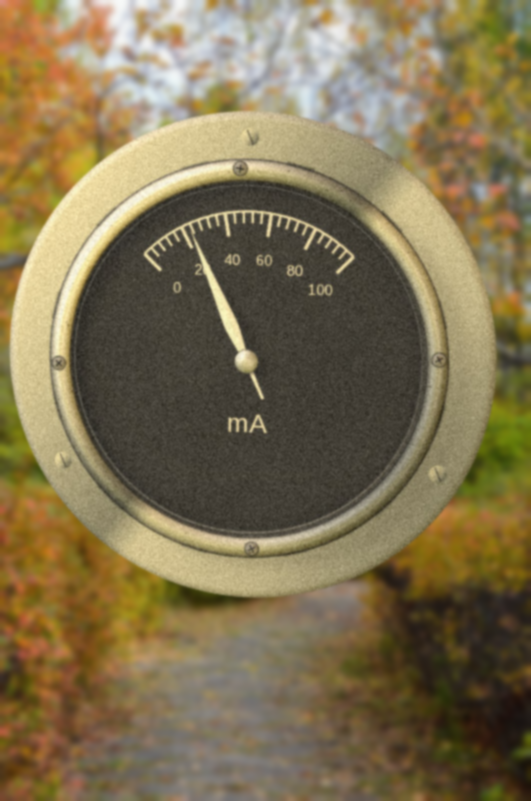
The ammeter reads mA 24
